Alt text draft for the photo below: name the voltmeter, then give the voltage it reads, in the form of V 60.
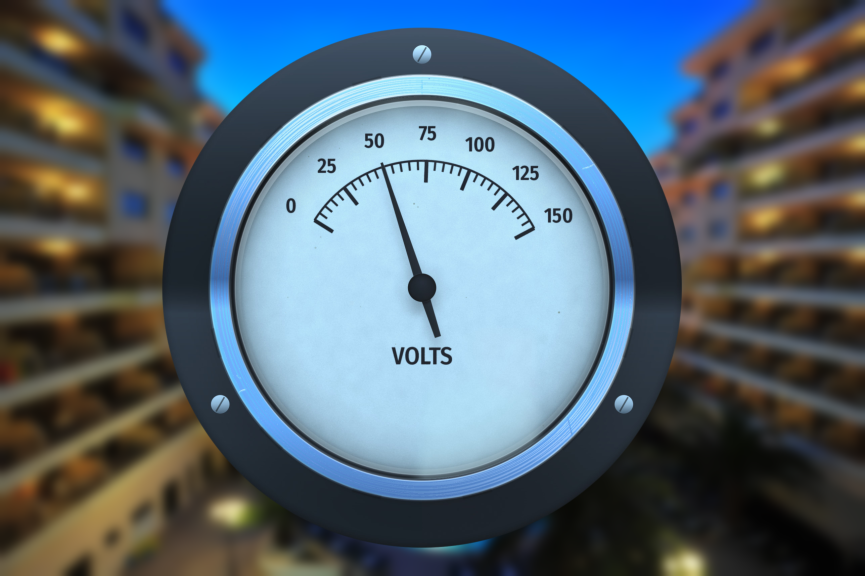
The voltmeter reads V 50
